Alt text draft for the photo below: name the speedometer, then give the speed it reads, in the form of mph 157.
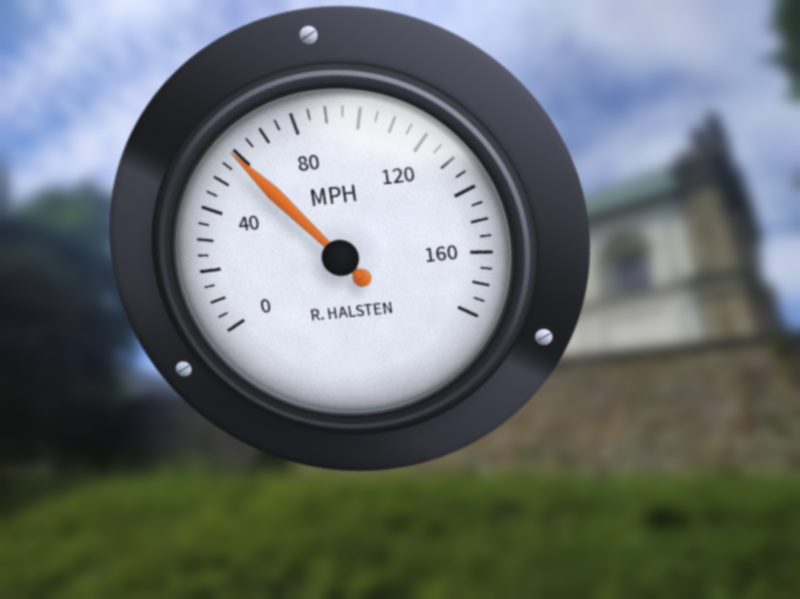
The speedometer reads mph 60
